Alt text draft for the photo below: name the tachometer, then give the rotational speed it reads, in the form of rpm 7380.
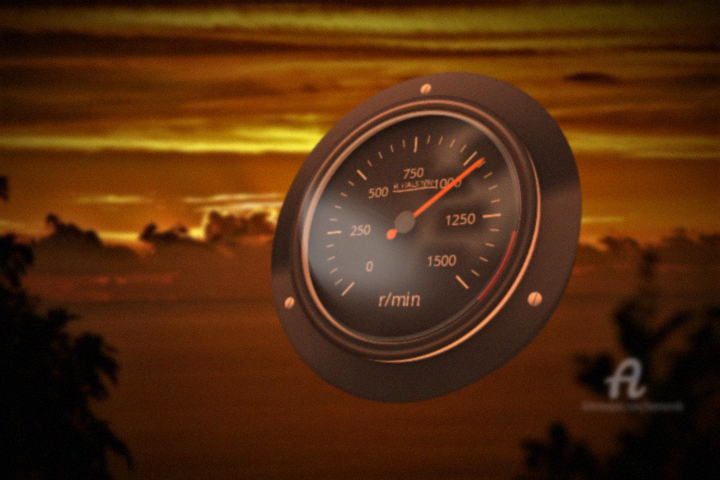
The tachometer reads rpm 1050
